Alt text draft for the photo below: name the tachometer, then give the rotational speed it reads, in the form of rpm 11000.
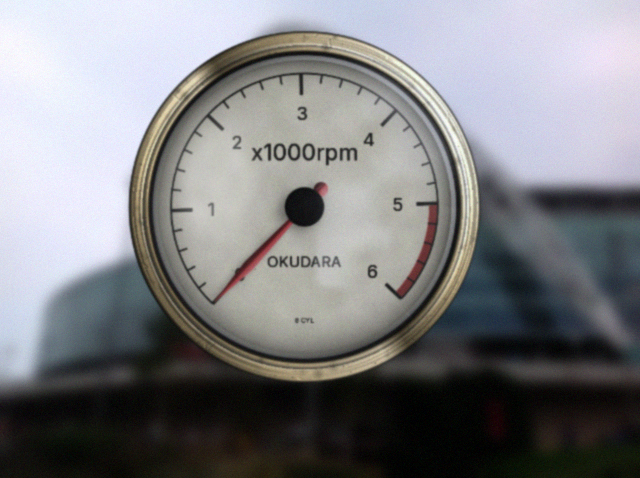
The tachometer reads rpm 0
